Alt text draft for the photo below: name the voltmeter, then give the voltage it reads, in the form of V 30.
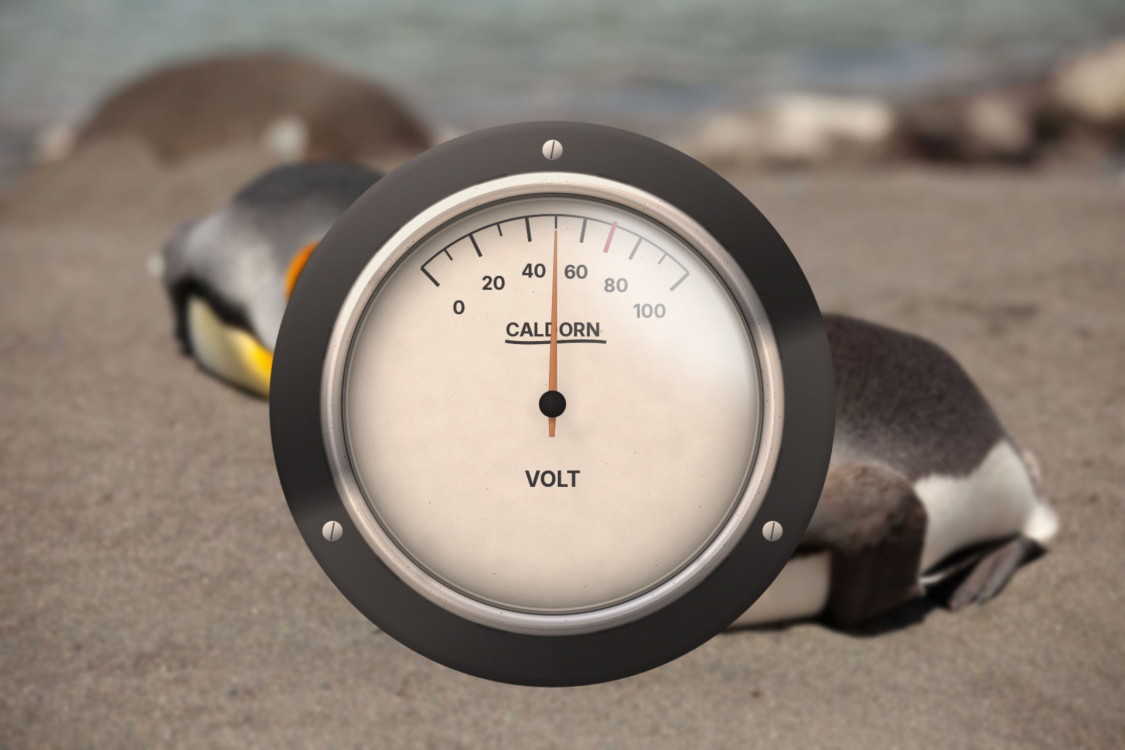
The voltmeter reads V 50
